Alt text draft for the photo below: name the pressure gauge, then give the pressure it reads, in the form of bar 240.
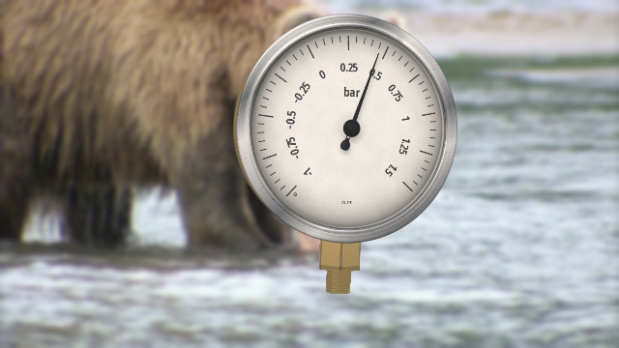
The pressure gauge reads bar 0.45
